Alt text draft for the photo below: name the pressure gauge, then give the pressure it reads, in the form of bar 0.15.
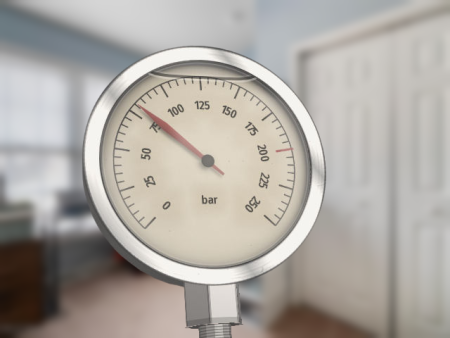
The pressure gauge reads bar 80
